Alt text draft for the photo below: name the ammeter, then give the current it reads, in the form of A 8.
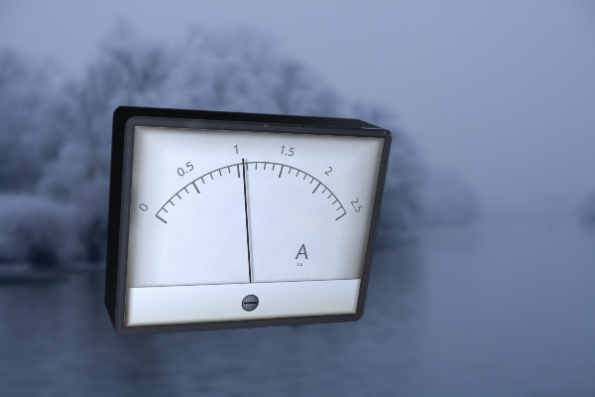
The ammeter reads A 1.05
